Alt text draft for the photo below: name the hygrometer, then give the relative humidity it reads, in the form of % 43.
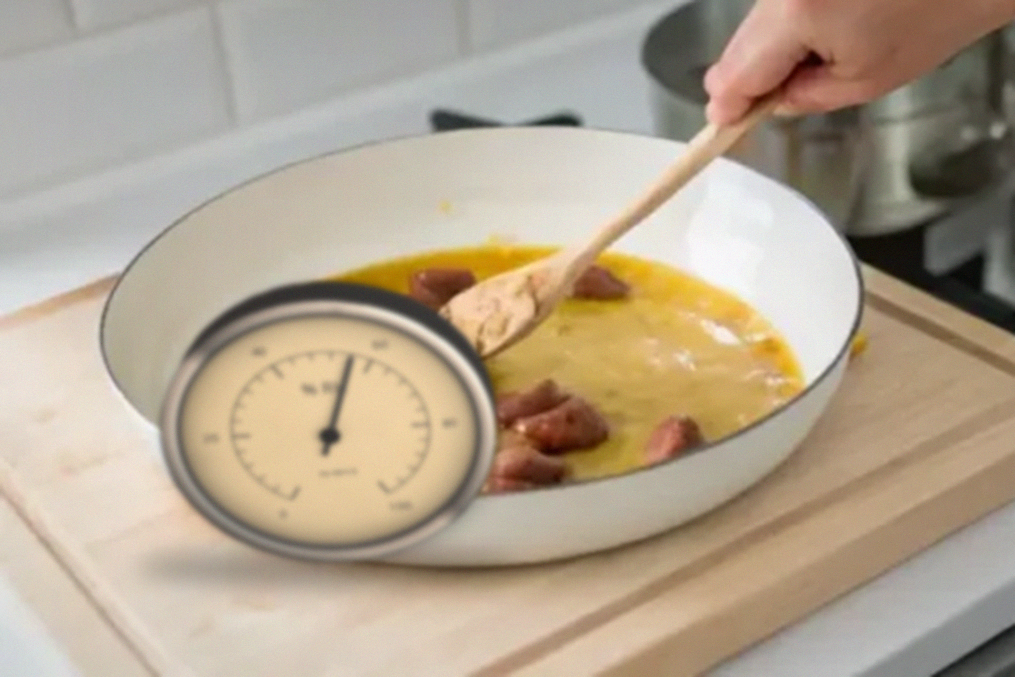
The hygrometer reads % 56
